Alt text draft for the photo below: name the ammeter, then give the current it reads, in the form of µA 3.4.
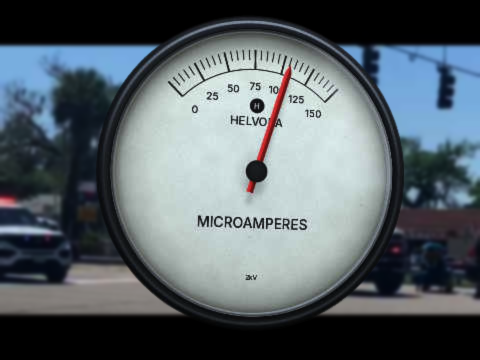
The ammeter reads µA 105
